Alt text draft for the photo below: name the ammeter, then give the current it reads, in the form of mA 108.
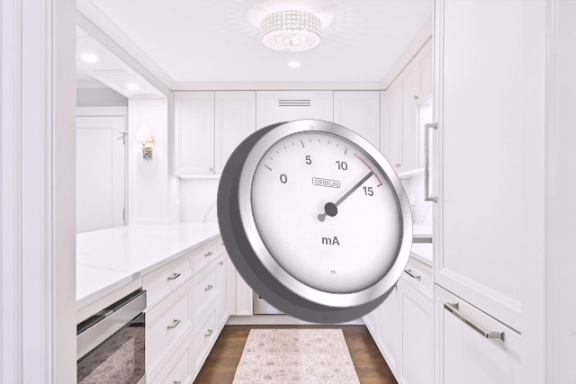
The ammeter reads mA 13.5
